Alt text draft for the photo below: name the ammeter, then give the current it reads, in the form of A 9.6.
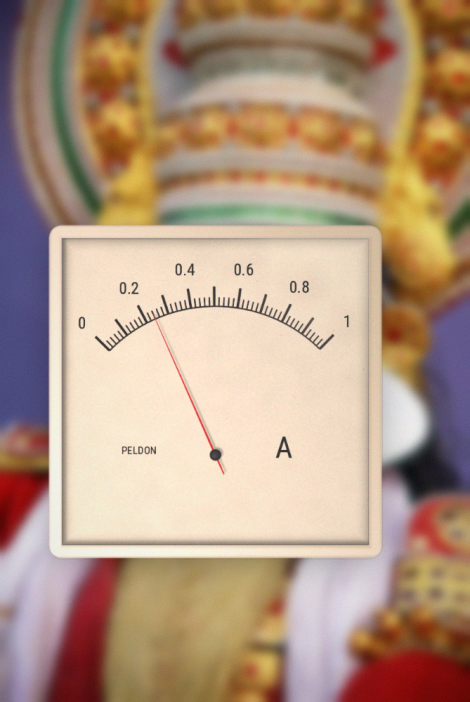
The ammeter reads A 0.24
